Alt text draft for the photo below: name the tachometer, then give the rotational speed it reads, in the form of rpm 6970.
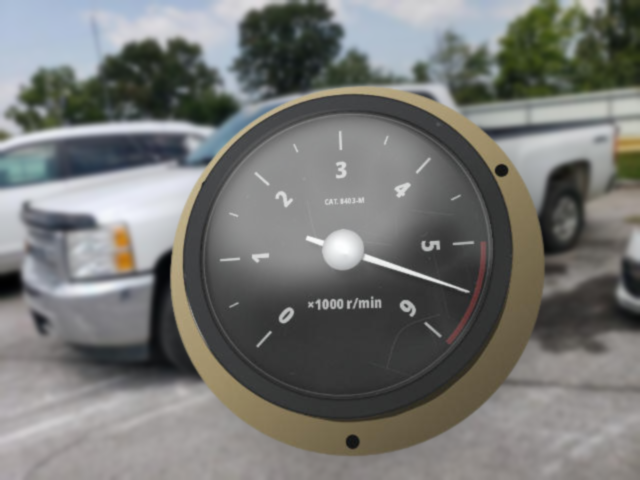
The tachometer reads rpm 5500
